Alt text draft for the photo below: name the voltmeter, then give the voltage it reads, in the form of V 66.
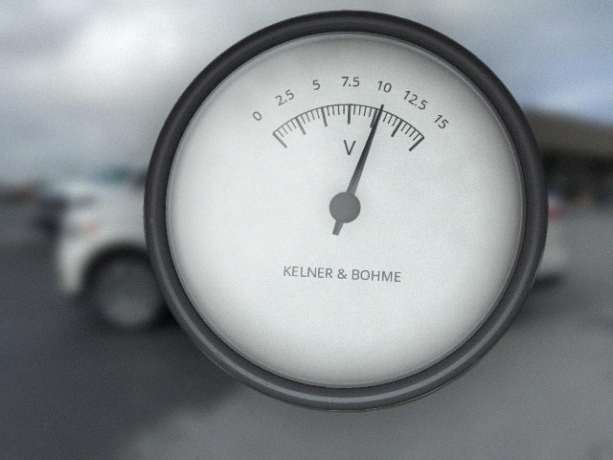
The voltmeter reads V 10.5
